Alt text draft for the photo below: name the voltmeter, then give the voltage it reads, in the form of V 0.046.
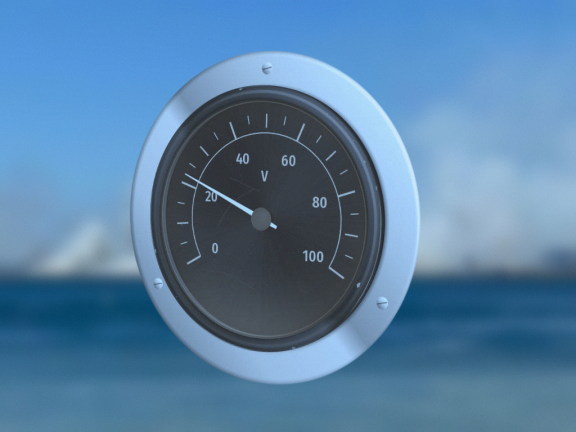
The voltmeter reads V 22.5
